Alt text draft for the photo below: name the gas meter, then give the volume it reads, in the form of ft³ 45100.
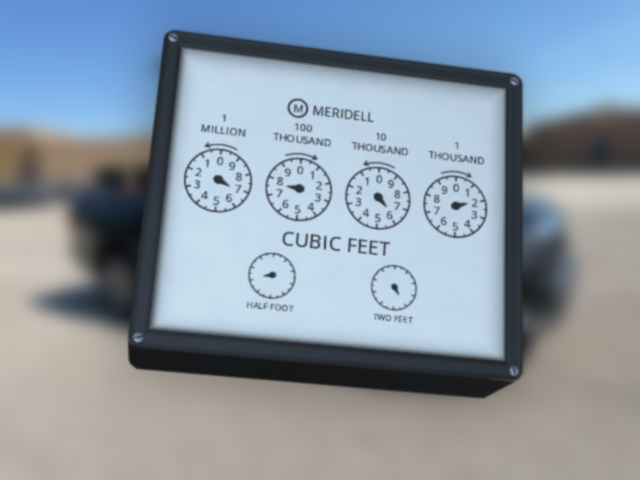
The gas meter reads ft³ 676200
